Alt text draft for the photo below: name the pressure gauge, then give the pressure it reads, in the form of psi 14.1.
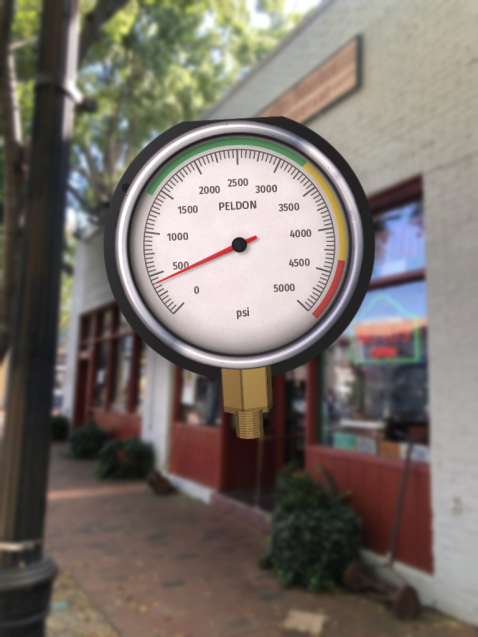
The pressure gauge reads psi 400
